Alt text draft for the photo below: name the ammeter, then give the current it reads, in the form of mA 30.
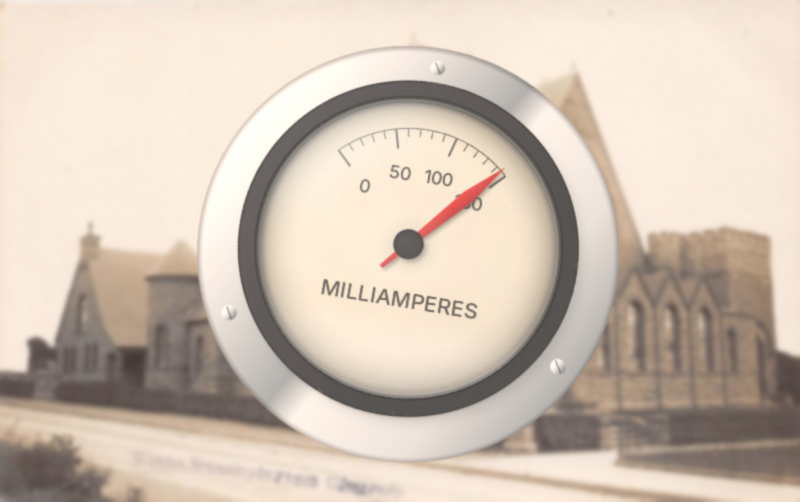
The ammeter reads mA 145
